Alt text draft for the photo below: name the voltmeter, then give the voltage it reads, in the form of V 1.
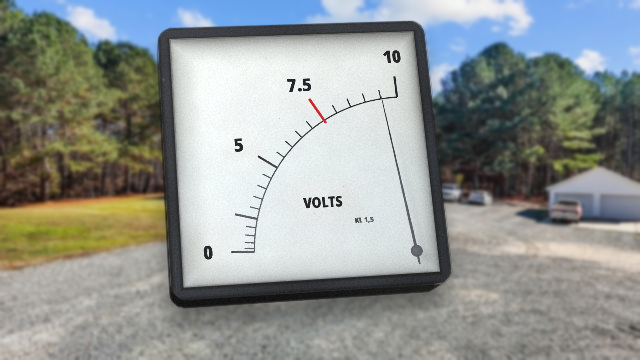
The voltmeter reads V 9.5
